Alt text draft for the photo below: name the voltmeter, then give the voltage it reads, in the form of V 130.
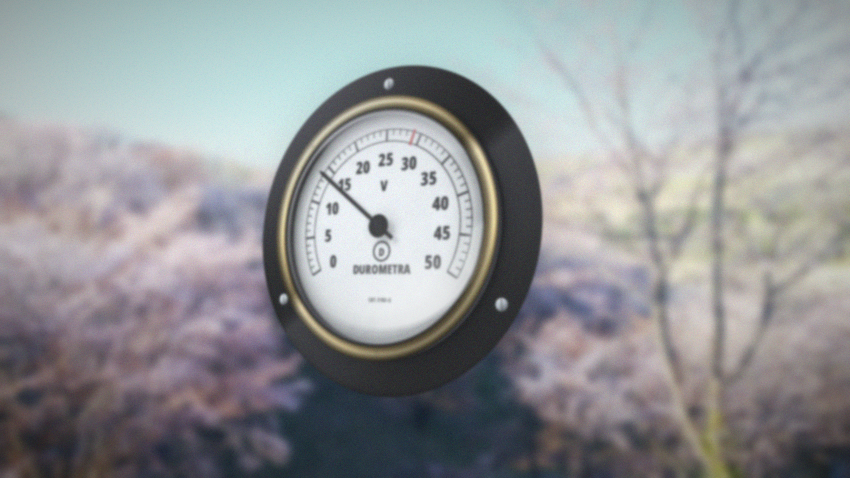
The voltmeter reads V 14
